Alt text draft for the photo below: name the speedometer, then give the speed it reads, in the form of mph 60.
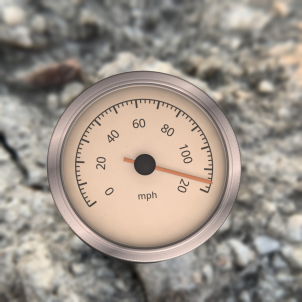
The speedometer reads mph 116
